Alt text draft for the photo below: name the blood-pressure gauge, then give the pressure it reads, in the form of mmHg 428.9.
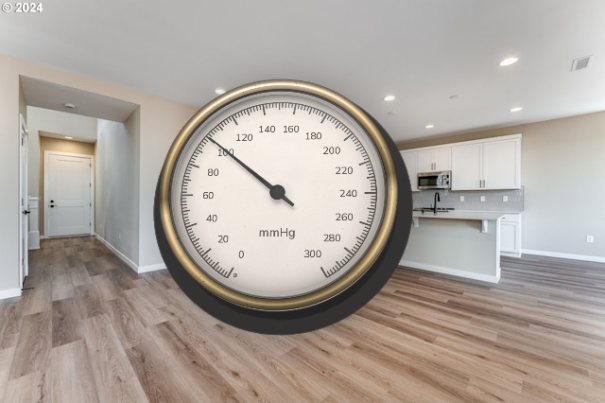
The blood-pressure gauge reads mmHg 100
